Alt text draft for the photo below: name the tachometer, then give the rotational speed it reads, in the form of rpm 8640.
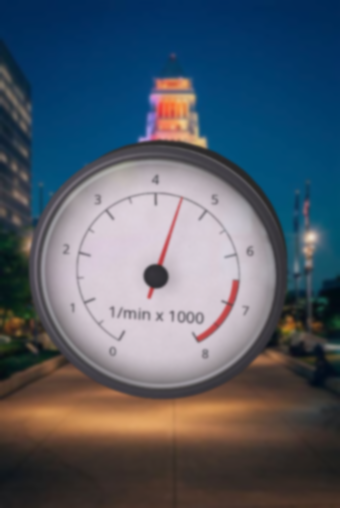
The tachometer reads rpm 4500
